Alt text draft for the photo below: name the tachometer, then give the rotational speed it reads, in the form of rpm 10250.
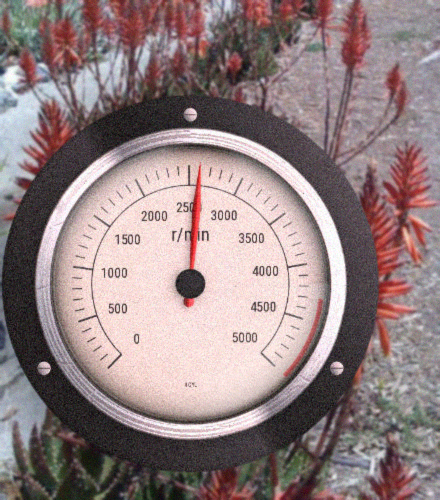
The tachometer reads rpm 2600
